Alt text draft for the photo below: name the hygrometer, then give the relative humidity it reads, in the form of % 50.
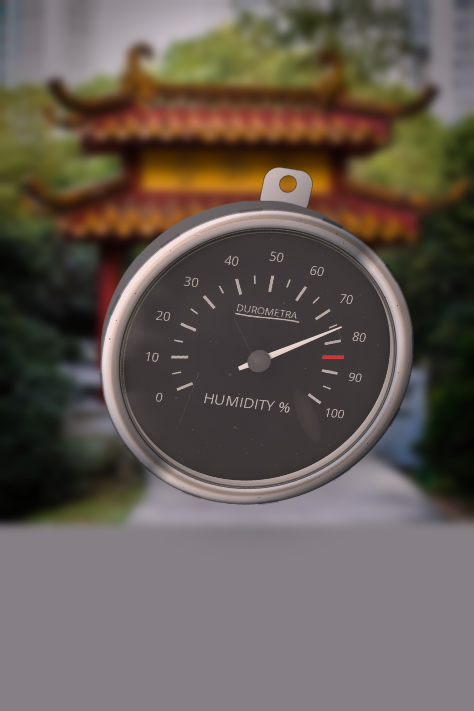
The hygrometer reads % 75
